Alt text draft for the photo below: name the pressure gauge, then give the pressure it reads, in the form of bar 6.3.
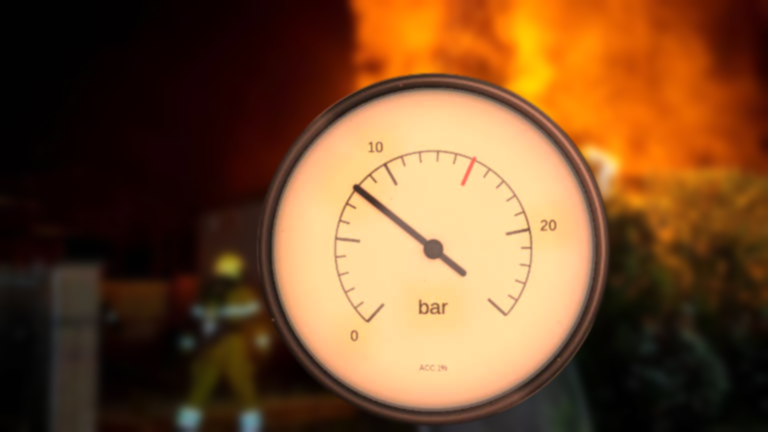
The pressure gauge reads bar 8
